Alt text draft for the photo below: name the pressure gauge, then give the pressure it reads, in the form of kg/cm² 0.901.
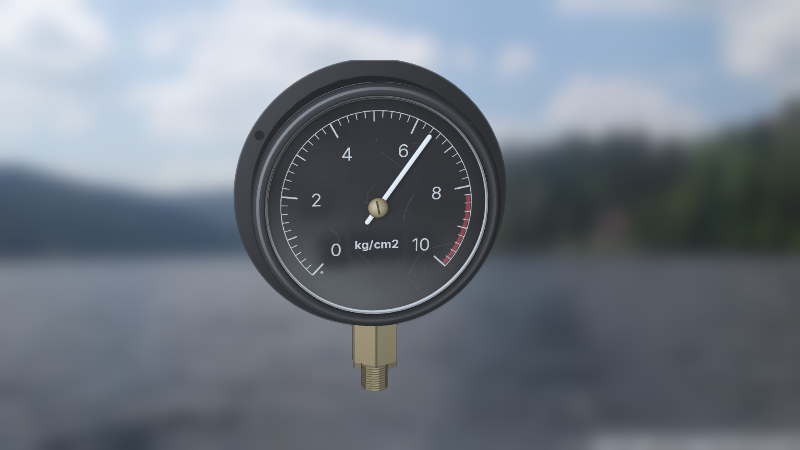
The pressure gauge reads kg/cm² 6.4
